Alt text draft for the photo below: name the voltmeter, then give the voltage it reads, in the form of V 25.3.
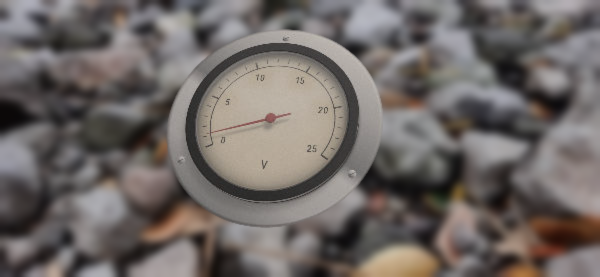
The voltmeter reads V 1
